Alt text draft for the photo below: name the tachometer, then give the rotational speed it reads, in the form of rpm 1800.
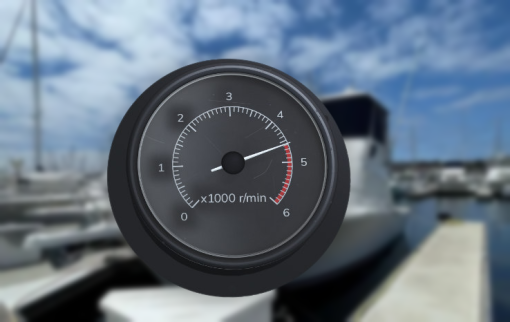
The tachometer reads rpm 4600
